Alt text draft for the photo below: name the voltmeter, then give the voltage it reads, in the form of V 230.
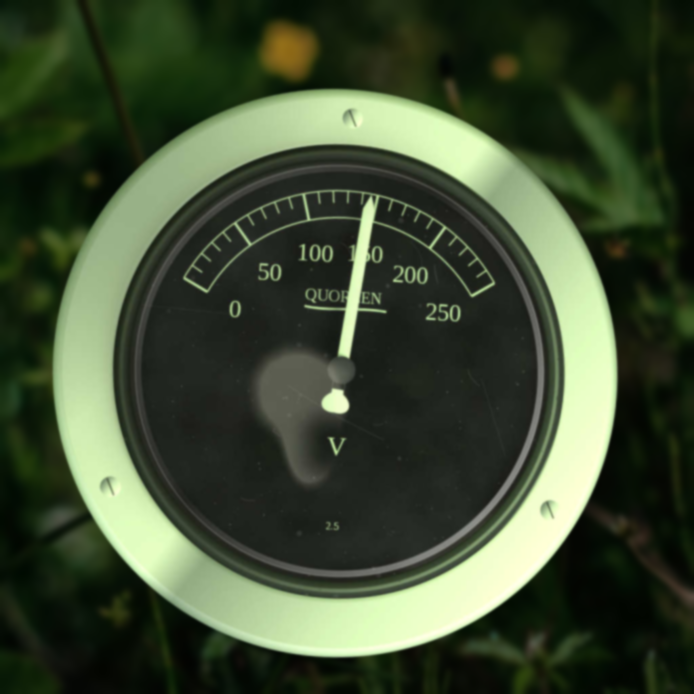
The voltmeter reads V 145
